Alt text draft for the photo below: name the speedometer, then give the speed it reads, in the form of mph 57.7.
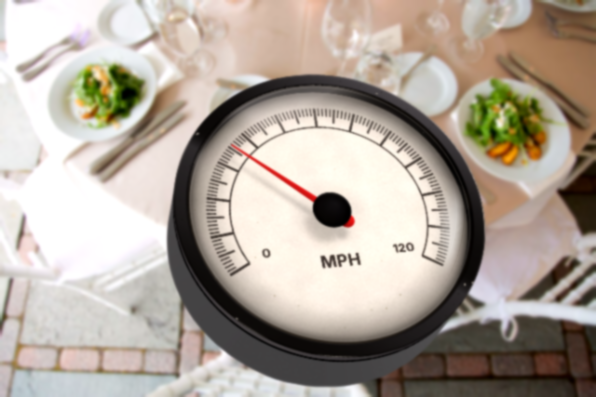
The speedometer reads mph 35
